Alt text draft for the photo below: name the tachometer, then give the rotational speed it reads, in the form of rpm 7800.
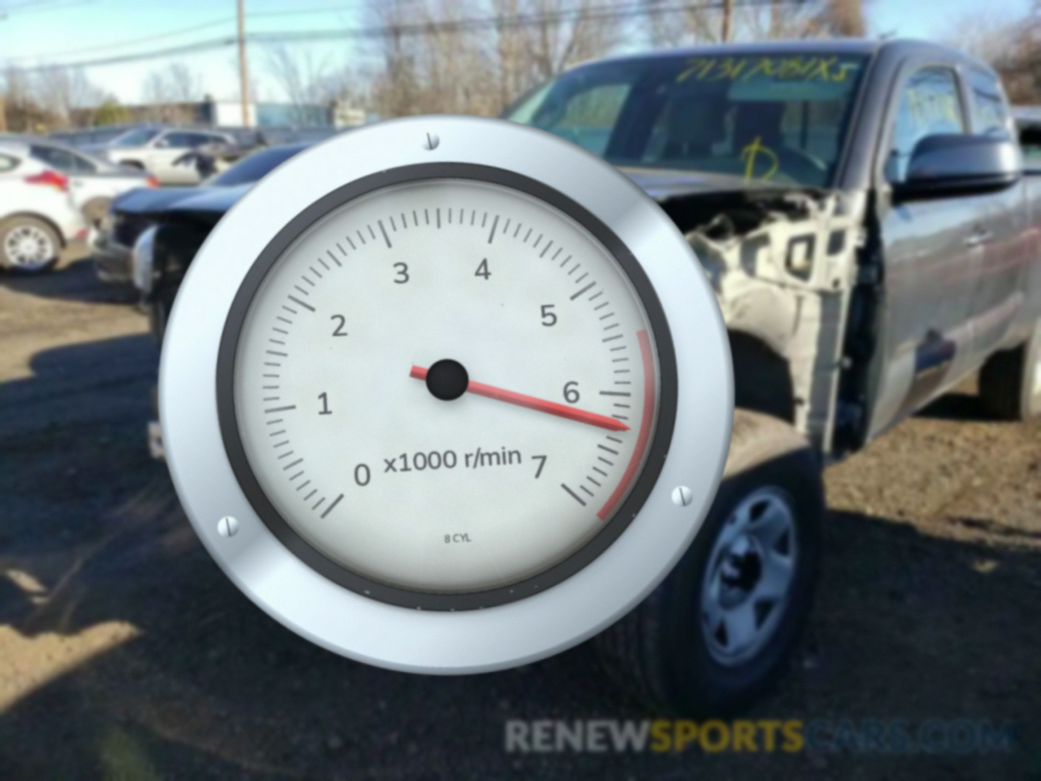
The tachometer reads rpm 6300
